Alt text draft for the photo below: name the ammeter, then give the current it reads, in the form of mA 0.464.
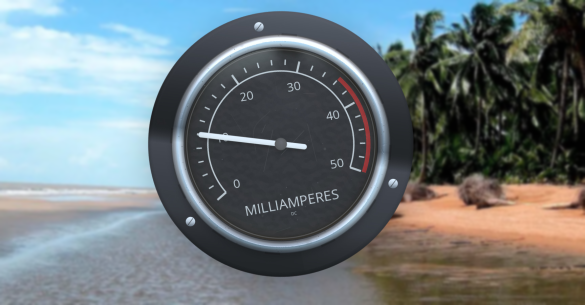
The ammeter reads mA 10
